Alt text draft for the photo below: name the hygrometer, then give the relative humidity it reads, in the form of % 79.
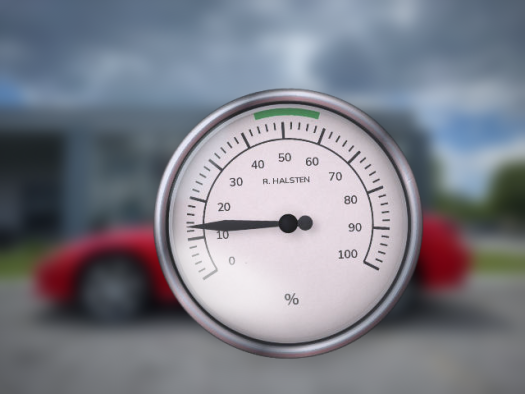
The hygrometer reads % 13
